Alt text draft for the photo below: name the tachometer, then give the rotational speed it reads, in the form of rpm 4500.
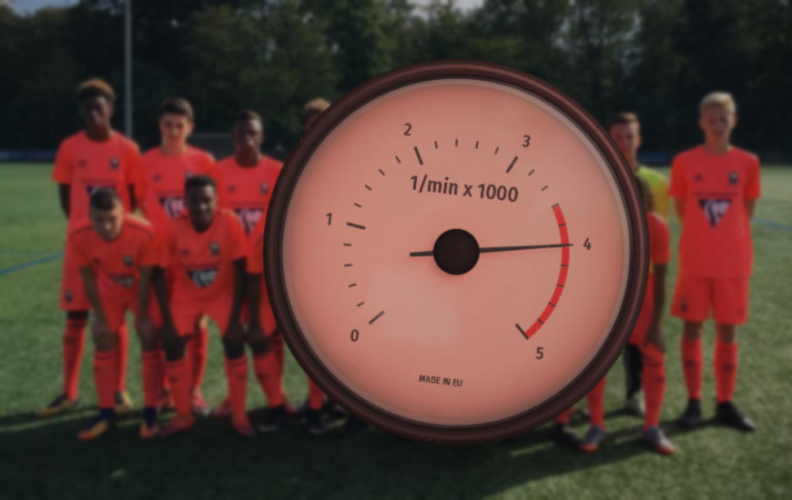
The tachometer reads rpm 4000
